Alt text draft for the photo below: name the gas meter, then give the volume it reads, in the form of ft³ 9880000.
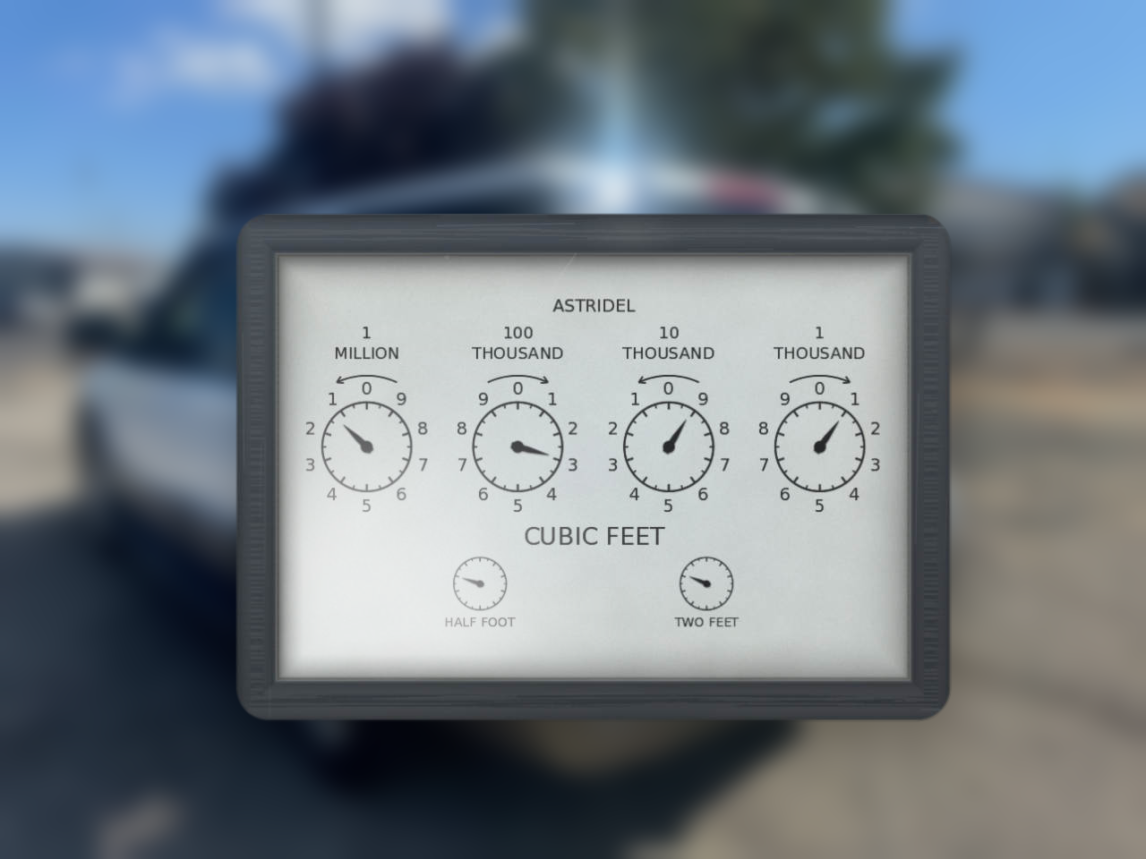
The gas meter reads ft³ 129100
